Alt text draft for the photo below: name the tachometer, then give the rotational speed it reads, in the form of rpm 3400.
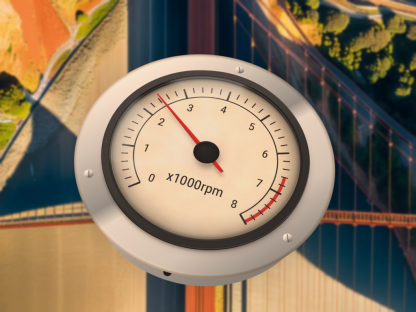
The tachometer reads rpm 2400
